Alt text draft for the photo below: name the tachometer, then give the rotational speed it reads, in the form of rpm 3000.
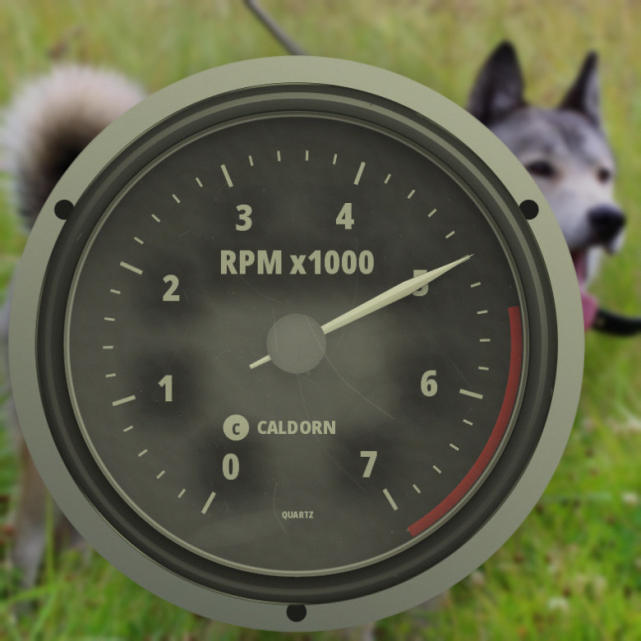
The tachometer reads rpm 5000
